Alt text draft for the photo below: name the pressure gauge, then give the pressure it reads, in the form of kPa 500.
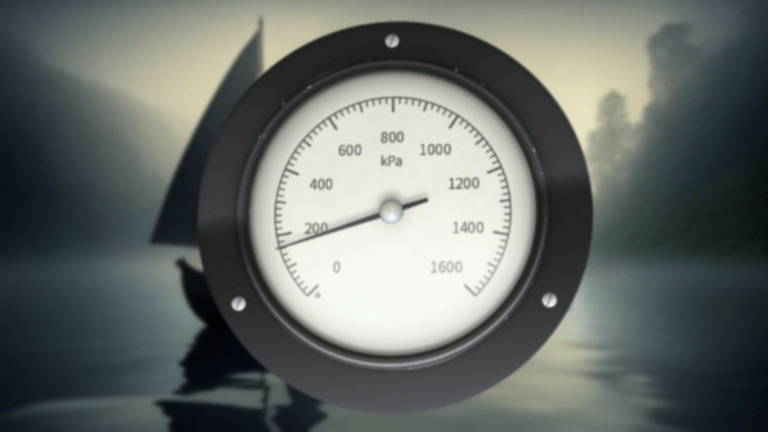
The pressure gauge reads kPa 160
